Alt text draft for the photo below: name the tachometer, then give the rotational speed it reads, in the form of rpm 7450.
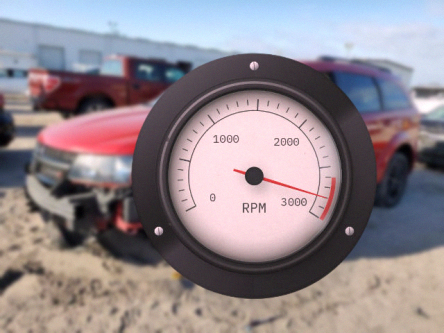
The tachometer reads rpm 2800
